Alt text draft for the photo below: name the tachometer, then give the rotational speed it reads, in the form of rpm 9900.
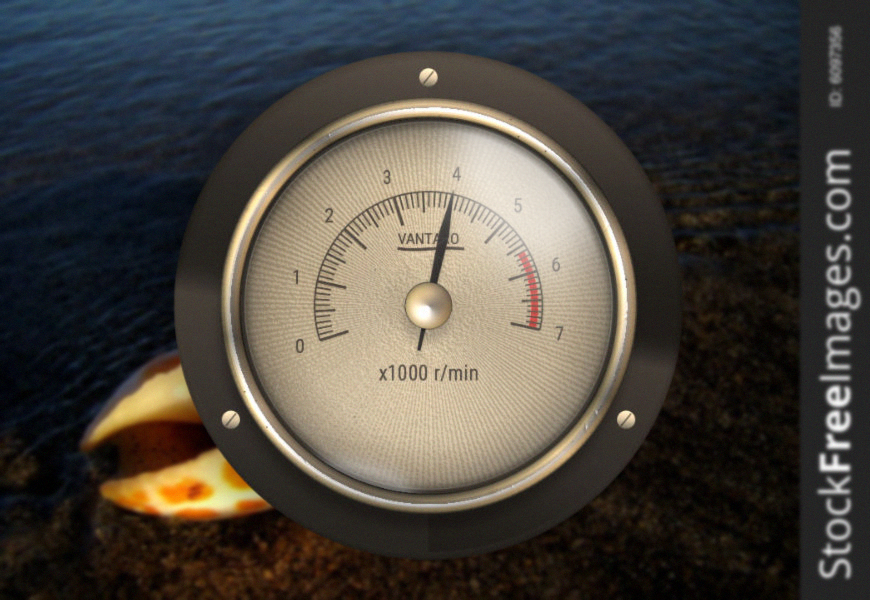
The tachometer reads rpm 4000
